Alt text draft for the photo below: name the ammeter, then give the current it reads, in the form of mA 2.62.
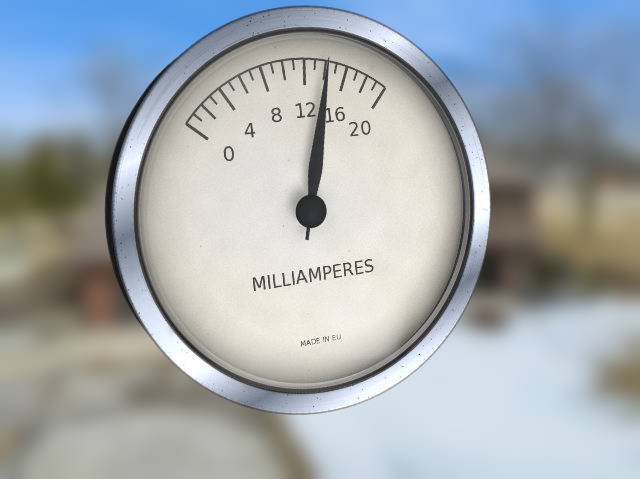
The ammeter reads mA 14
